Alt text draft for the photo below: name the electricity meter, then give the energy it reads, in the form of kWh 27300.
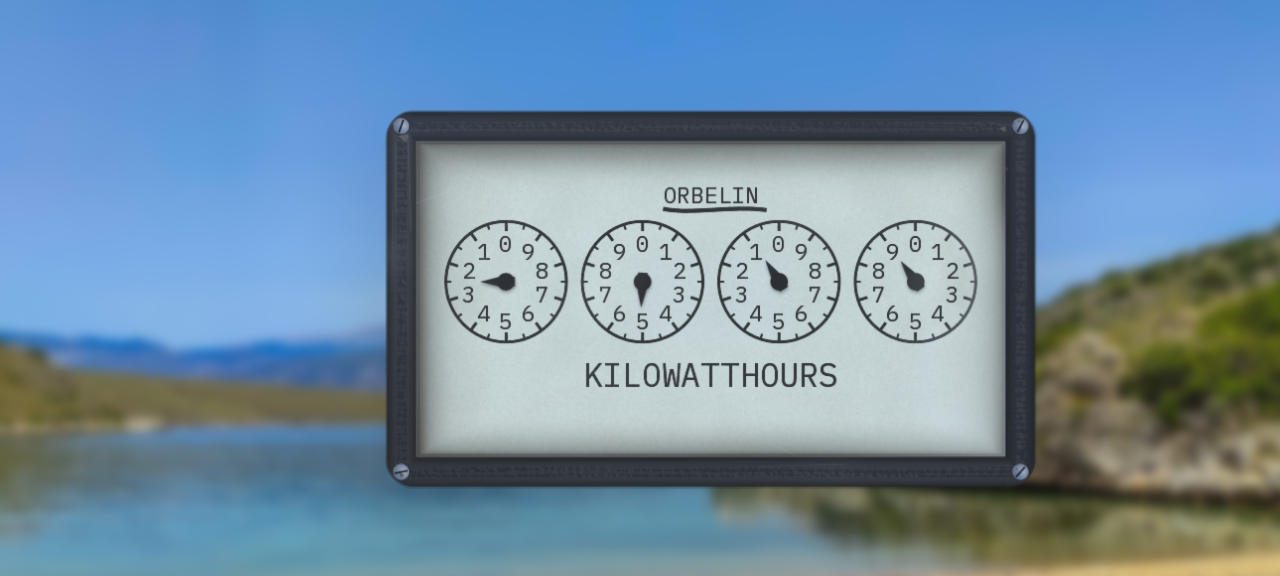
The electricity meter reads kWh 2509
